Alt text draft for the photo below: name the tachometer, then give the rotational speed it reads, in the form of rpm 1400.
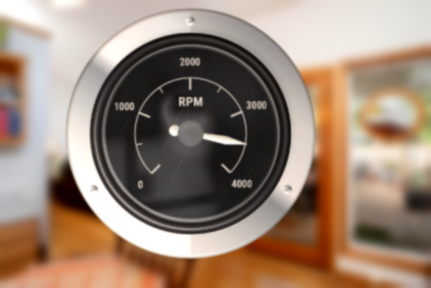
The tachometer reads rpm 3500
